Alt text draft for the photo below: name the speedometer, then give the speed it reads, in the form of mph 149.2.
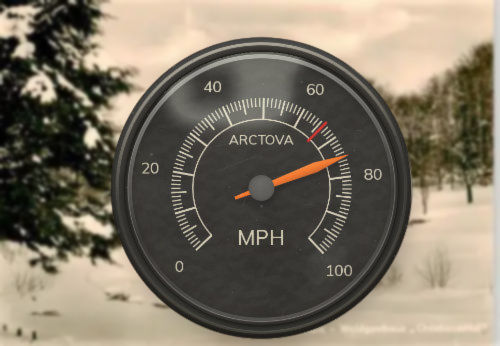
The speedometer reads mph 75
